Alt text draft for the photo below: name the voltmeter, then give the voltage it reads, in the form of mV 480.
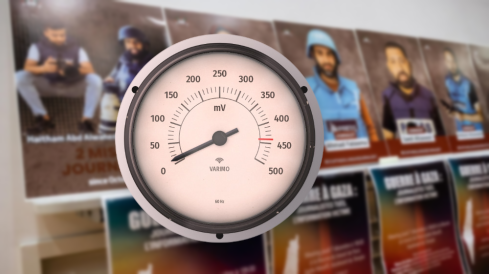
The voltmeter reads mV 10
